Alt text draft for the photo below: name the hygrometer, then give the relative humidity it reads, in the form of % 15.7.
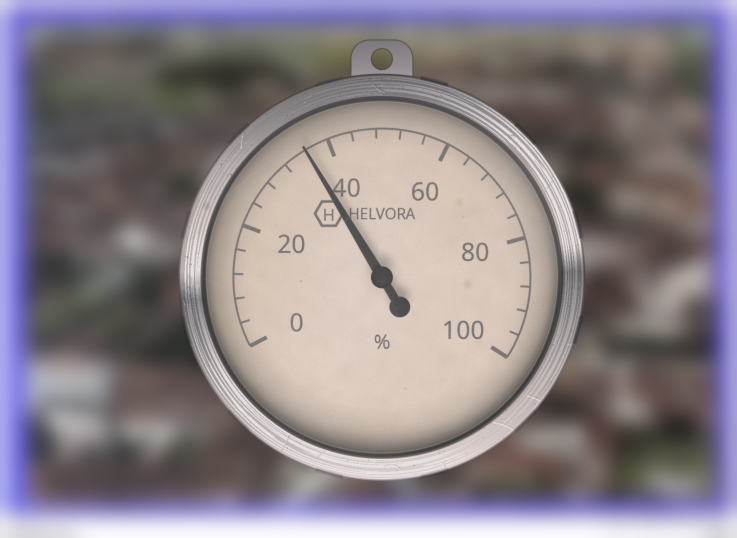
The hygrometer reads % 36
